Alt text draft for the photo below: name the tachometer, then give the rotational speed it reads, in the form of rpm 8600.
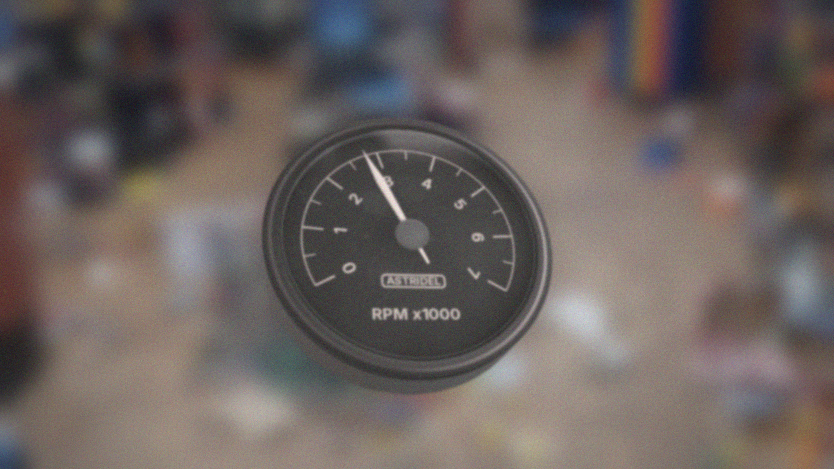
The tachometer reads rpm 2750
